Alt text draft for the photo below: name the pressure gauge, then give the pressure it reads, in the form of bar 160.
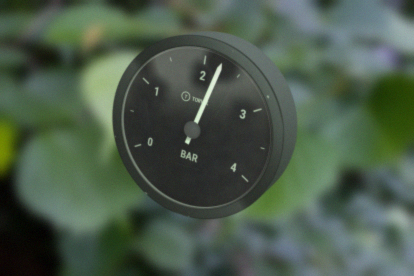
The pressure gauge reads bar 2.25
